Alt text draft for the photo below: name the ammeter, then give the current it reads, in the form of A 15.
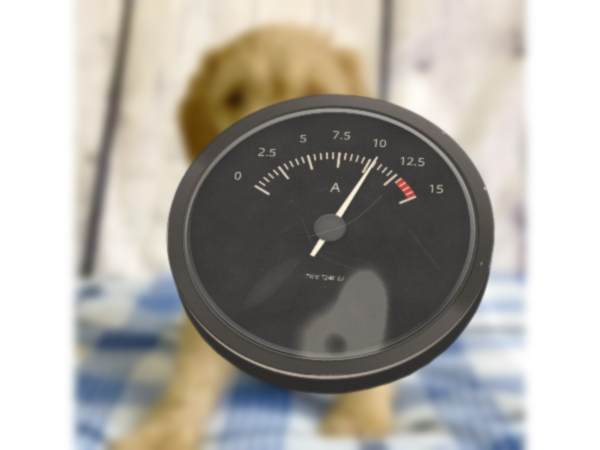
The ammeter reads A 10.5
